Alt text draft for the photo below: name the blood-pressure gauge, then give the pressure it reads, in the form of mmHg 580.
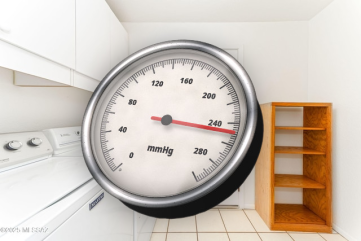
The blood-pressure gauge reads mmHg 250
